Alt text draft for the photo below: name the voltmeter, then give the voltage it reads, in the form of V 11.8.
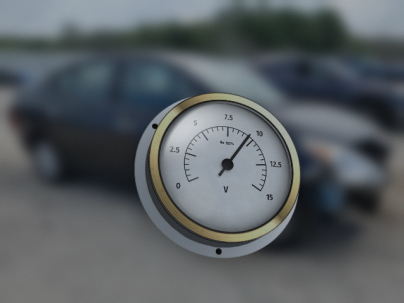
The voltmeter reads V 9.5
